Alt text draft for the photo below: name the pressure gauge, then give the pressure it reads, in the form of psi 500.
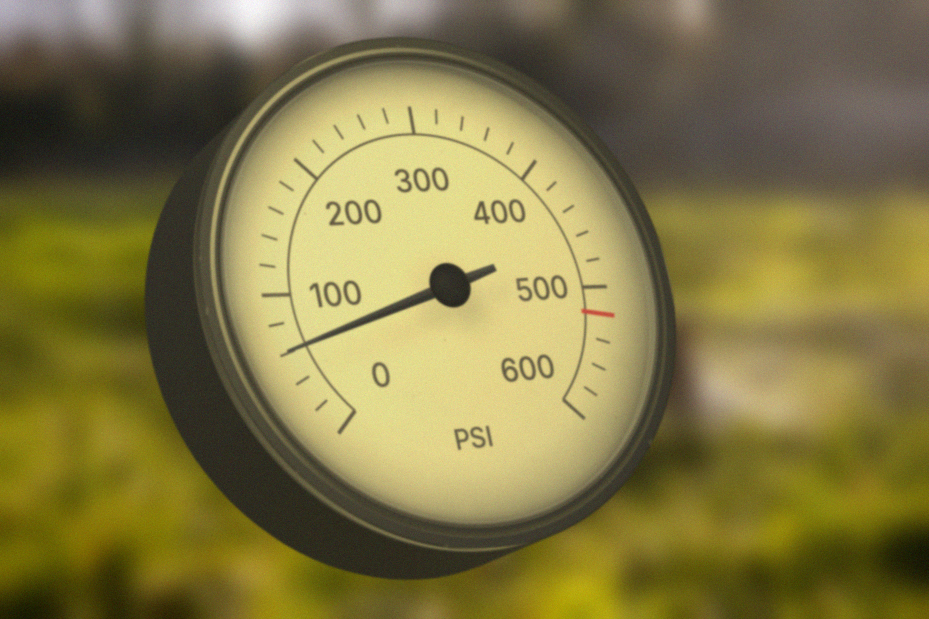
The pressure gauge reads psi 60
